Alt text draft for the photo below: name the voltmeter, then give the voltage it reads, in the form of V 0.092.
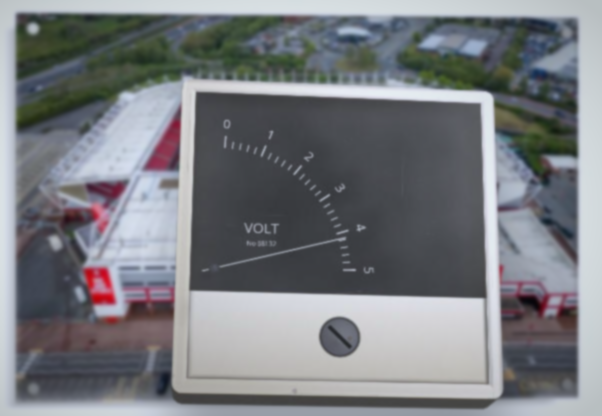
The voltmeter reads V 4.2
